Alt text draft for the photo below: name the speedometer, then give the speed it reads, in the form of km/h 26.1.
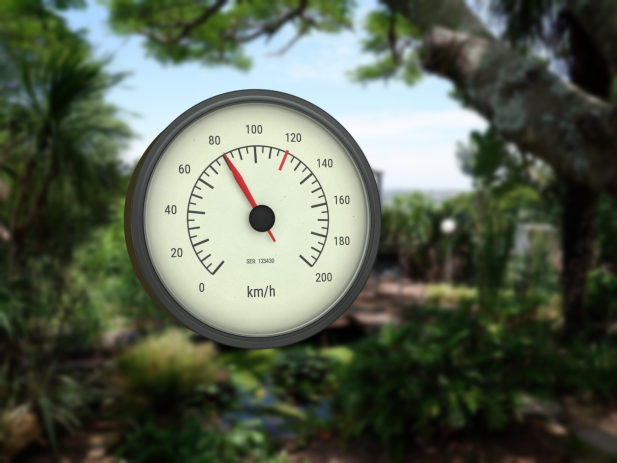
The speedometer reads km/h 80
